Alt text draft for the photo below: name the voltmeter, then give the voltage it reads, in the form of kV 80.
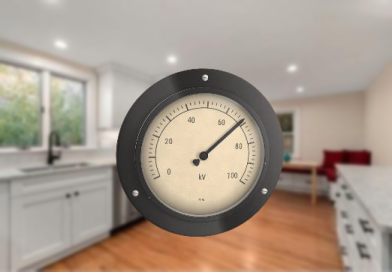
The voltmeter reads kV 68
